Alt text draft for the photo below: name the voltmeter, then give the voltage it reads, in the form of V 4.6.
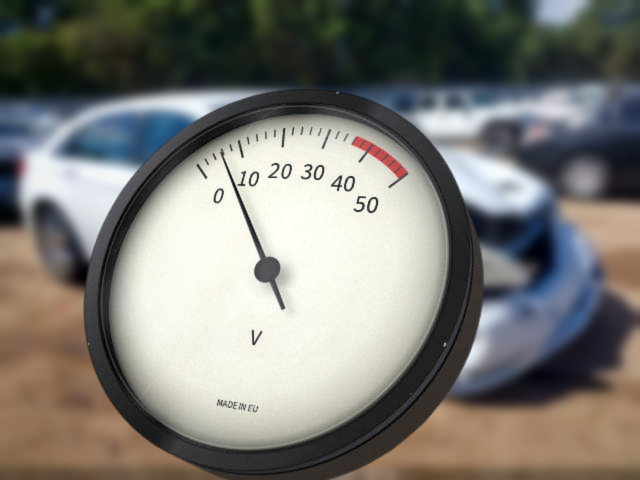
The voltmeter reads V 6
